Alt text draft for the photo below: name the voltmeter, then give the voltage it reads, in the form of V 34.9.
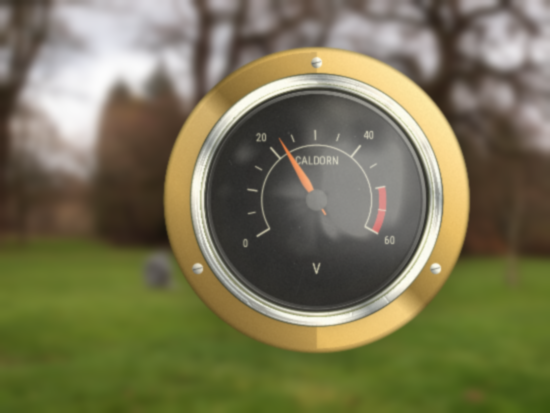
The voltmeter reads V 22.5
